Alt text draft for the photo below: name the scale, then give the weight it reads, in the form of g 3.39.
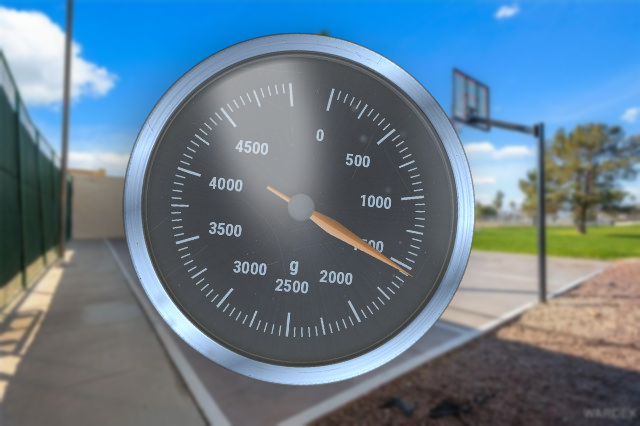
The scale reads g 1550
